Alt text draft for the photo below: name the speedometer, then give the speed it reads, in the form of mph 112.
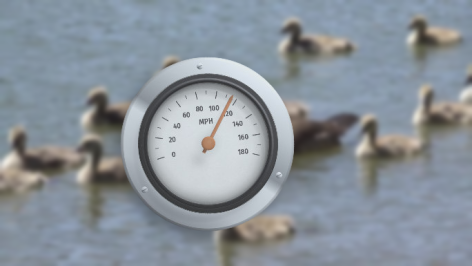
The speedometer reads mph 115
